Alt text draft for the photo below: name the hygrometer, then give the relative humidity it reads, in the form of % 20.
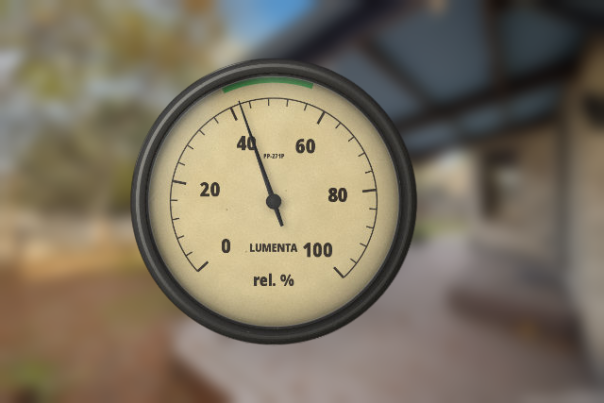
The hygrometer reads % 42
